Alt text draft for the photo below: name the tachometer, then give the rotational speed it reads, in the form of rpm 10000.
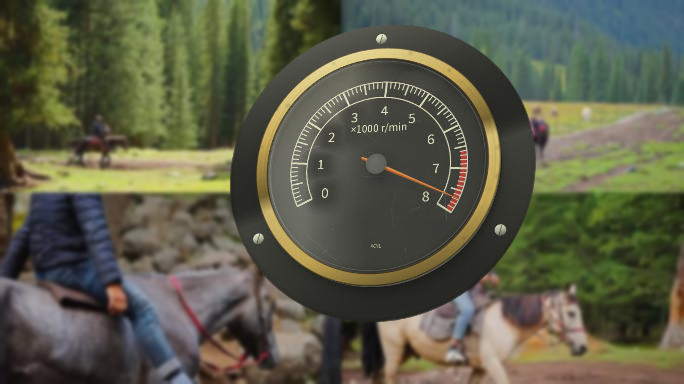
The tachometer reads rpm 7700
